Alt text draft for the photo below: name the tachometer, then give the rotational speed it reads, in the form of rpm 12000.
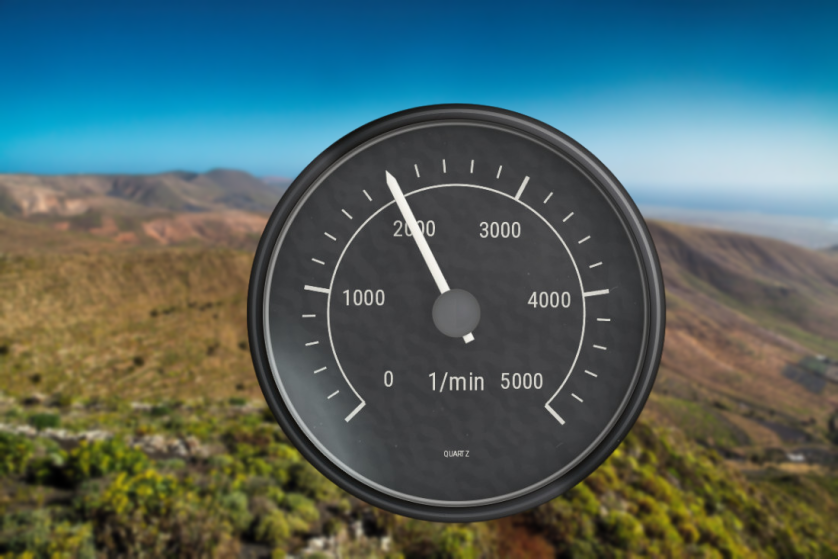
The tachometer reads rpm 2000
